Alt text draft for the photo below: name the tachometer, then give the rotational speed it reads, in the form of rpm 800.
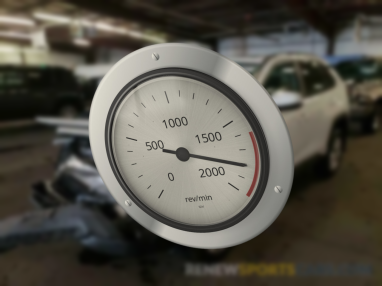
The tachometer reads rpm 1800
